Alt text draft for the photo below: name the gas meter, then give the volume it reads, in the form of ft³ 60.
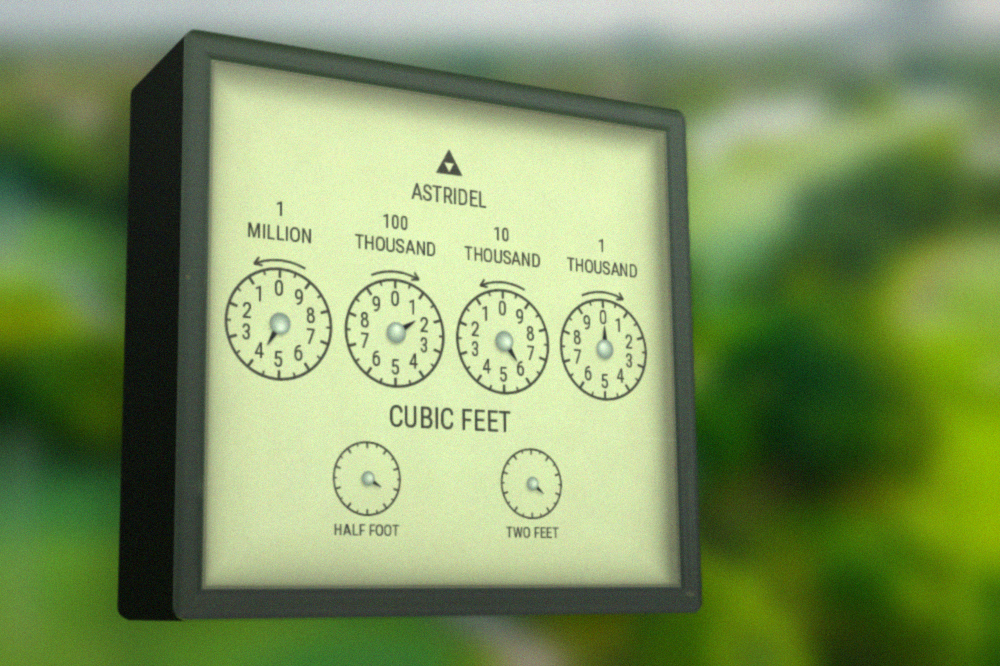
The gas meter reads ft³ 416000
